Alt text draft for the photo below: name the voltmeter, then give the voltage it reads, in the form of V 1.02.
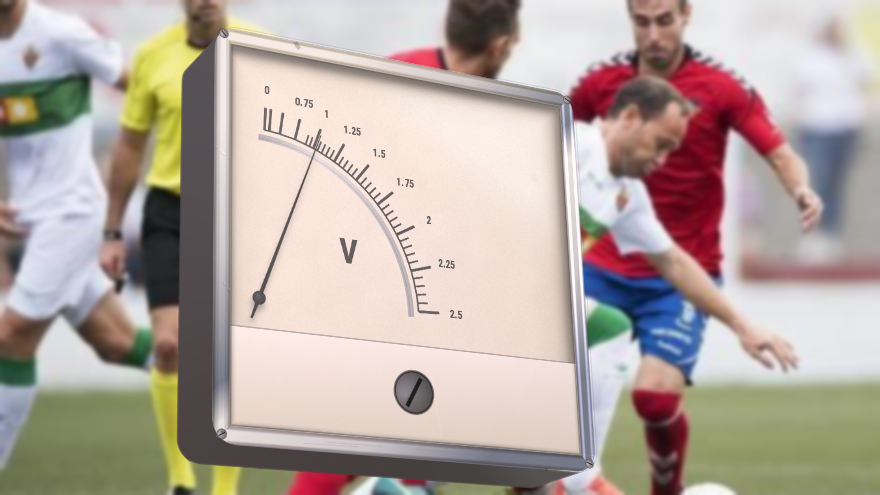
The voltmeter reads V 1
